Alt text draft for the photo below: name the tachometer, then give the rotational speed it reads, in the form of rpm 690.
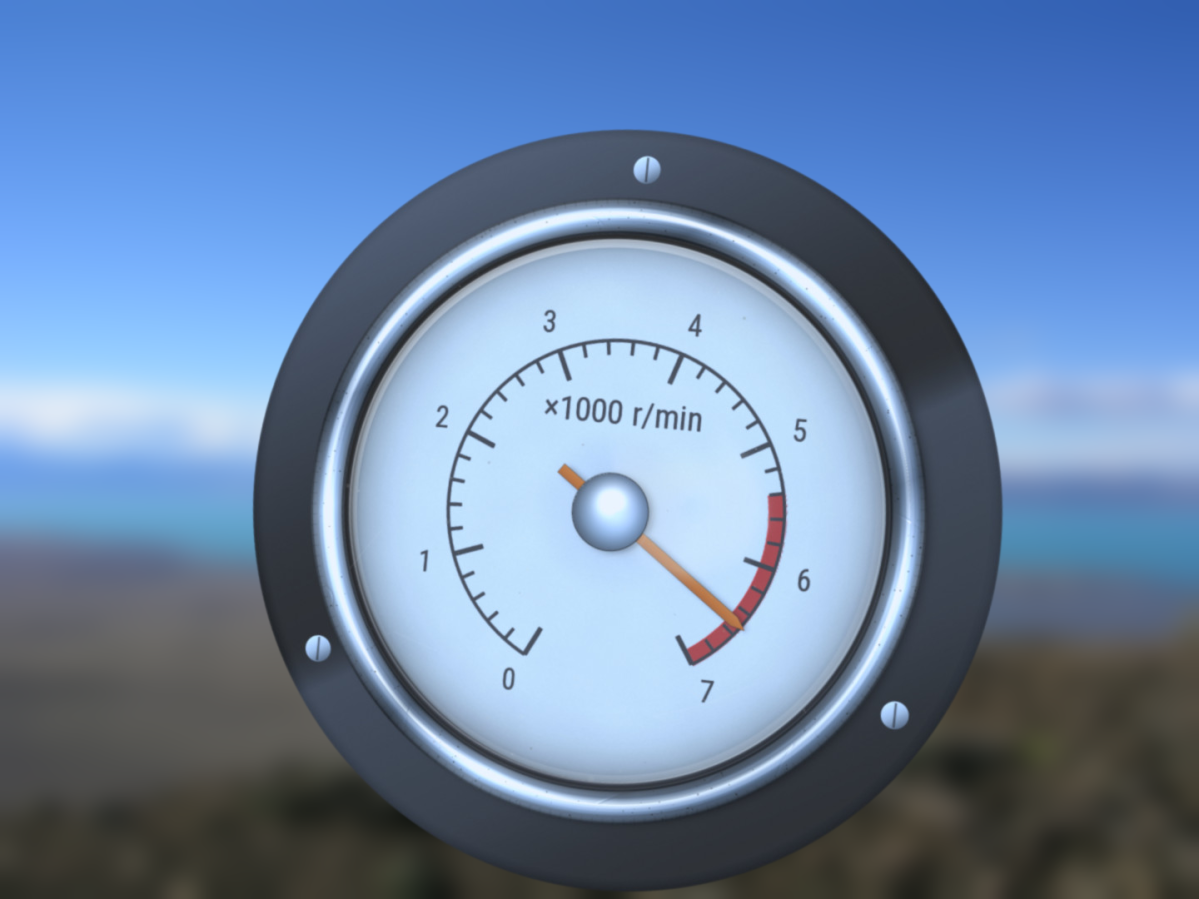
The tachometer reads rpm 6500
